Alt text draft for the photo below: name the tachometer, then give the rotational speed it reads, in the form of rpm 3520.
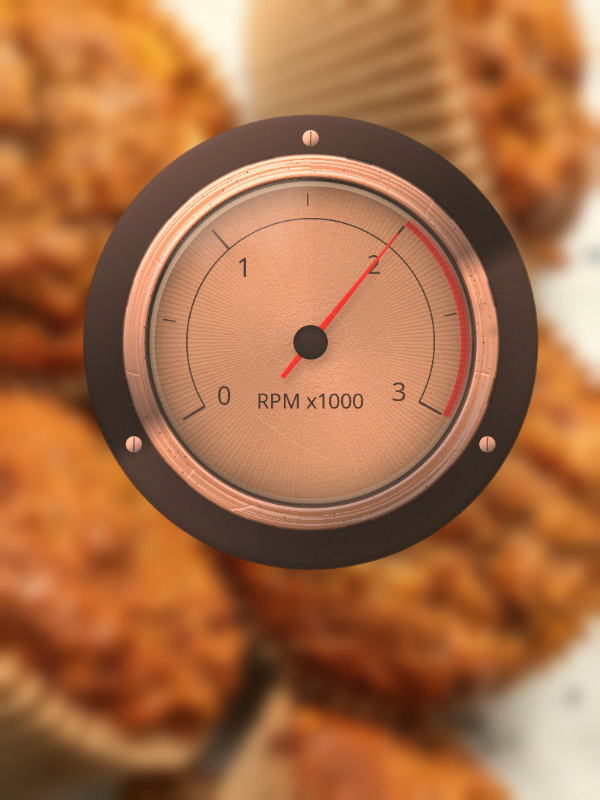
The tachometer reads rpm 2000
